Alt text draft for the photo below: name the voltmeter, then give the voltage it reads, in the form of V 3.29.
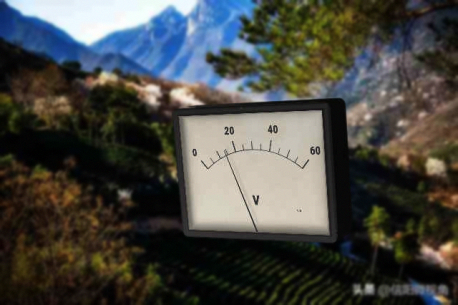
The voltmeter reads V 15
